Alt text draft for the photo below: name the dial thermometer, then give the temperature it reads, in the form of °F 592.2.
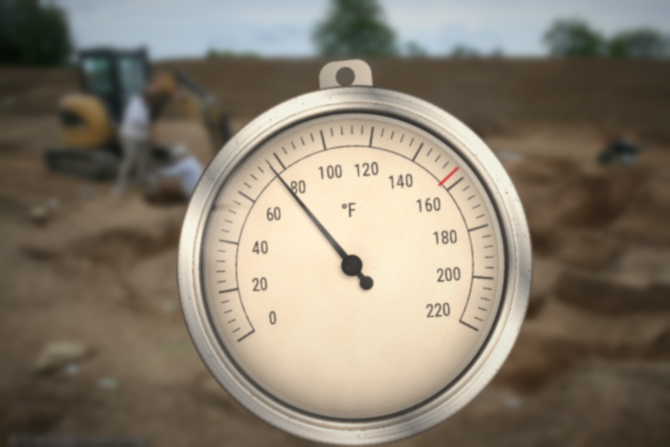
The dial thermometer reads °F 76
